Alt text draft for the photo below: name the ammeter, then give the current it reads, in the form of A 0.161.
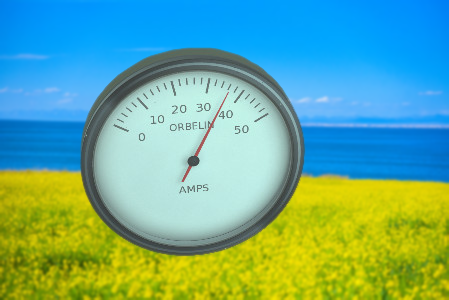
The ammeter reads A 36
